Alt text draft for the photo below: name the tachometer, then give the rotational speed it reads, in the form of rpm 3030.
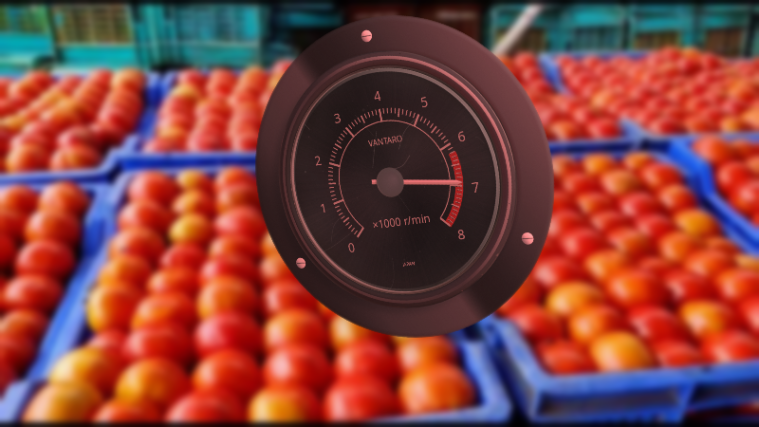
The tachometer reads rpm 6900
